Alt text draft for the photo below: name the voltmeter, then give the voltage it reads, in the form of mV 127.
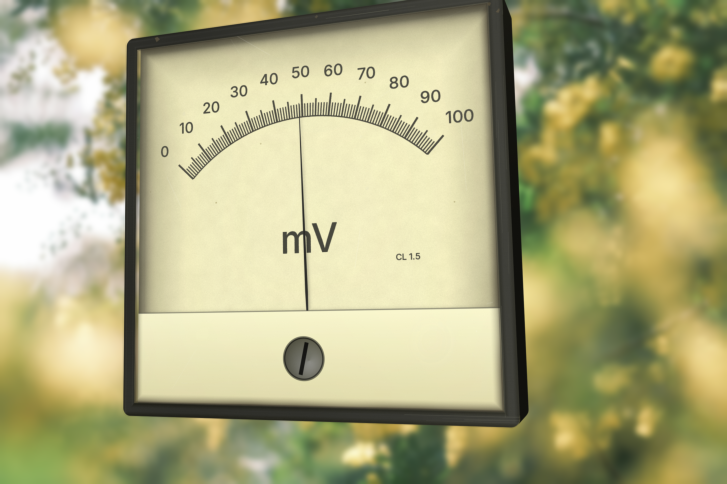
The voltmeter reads mV 50
